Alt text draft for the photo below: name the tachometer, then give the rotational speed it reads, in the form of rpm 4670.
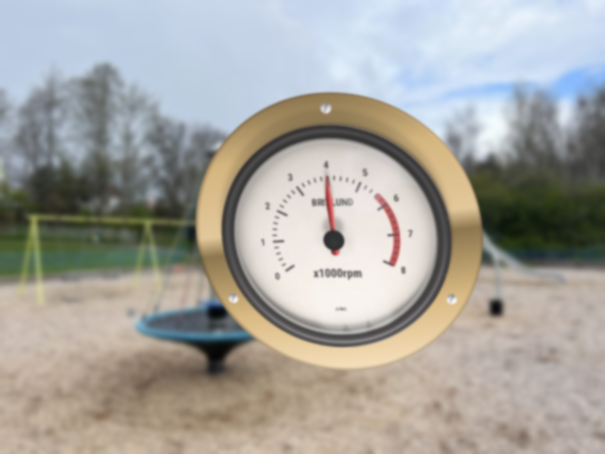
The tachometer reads rpm 4000
